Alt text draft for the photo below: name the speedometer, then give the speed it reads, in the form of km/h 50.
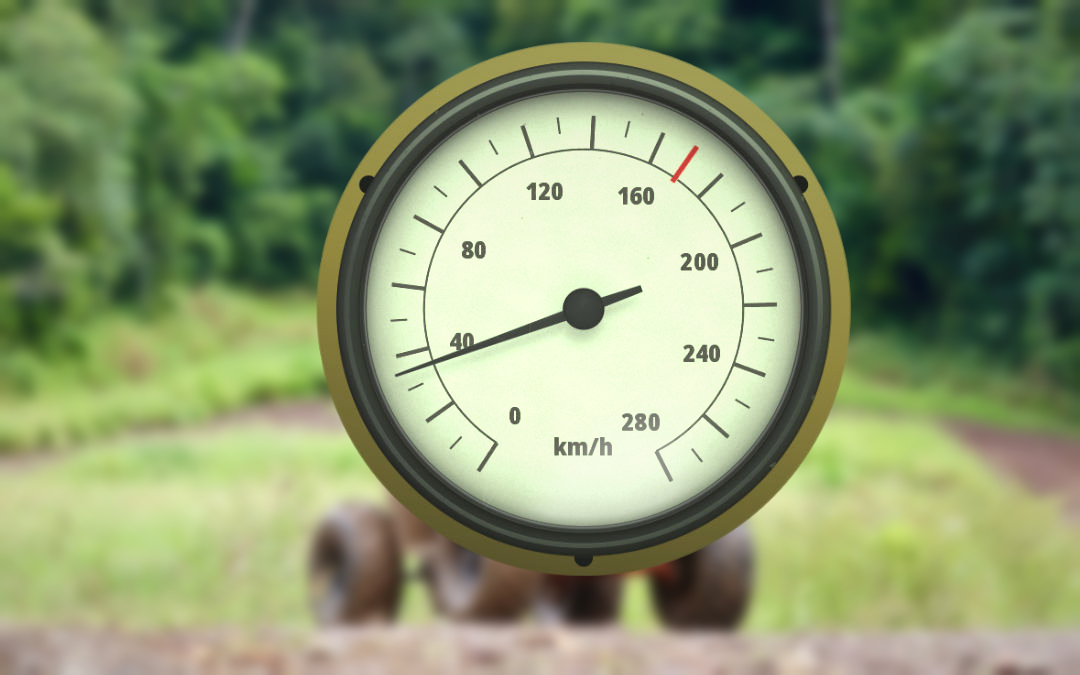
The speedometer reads km/h 35
